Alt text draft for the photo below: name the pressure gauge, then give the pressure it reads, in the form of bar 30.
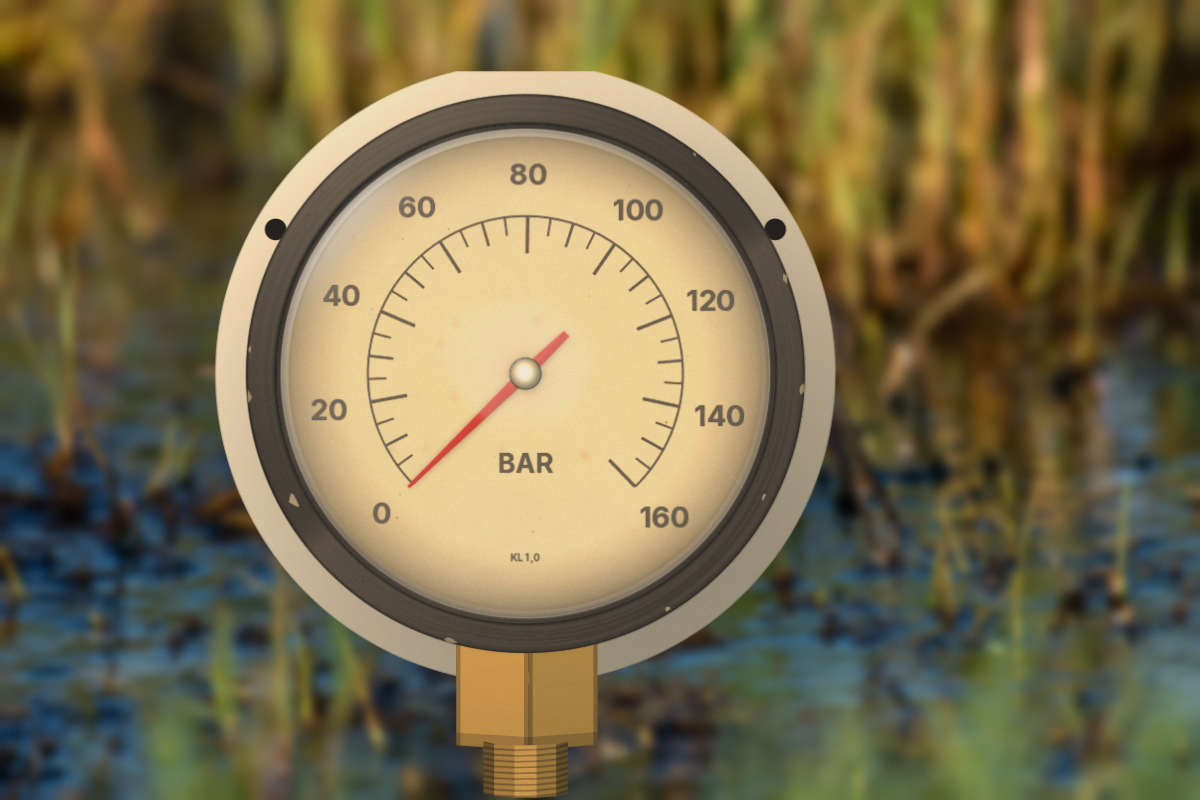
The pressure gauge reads bar 0
